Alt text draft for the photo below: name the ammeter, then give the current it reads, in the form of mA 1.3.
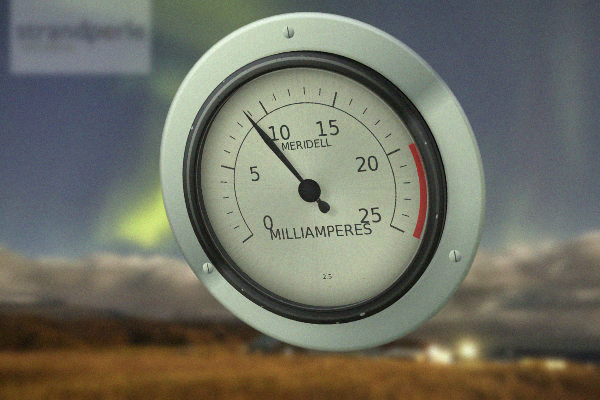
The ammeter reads mA 9
